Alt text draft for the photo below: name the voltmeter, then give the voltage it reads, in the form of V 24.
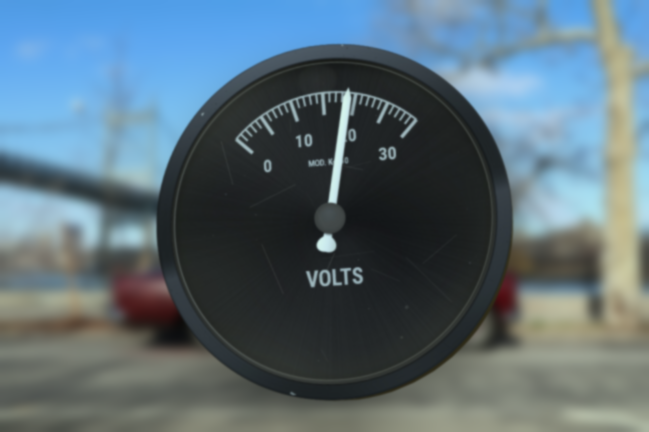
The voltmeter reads V 19
